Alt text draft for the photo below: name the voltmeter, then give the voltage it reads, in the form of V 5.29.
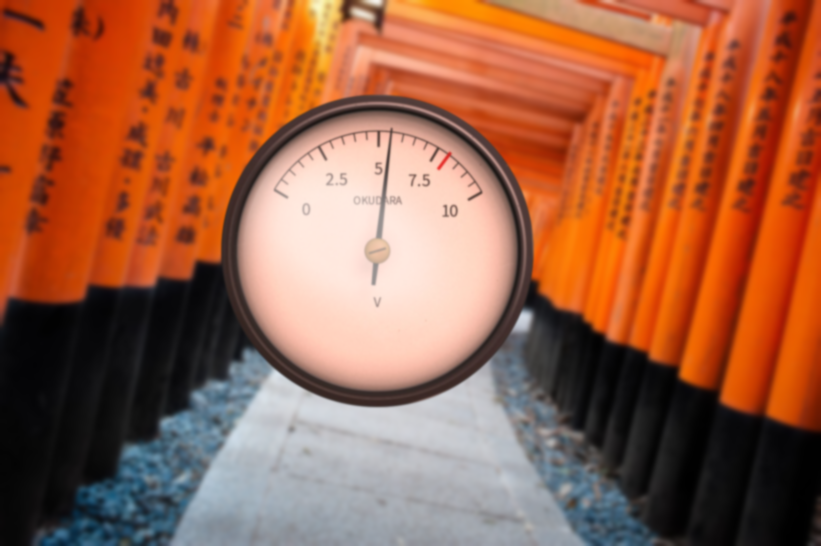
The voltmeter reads V 5.5
